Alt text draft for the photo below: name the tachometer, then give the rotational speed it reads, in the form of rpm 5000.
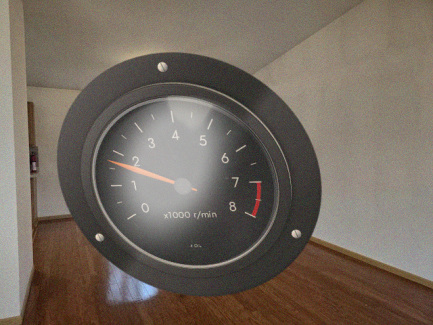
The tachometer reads rpm 1750
